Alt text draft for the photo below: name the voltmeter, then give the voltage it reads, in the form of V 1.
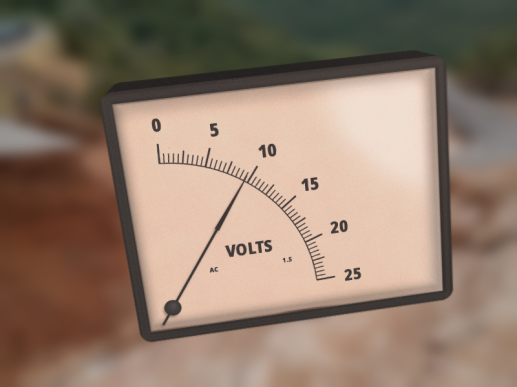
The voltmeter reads V 9.5
